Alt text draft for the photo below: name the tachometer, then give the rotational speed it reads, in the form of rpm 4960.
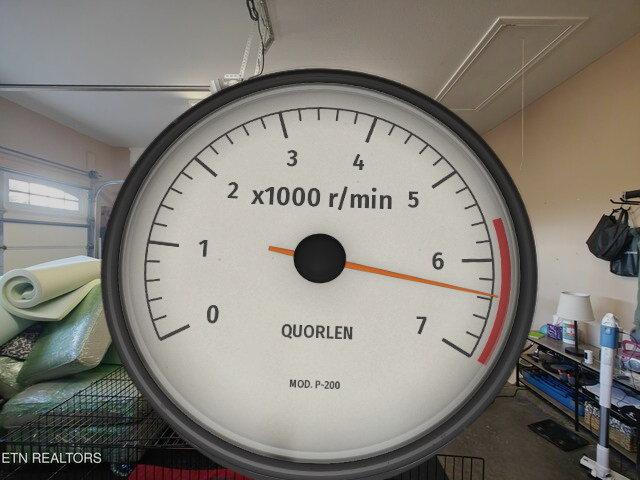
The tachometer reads rpm 6400
